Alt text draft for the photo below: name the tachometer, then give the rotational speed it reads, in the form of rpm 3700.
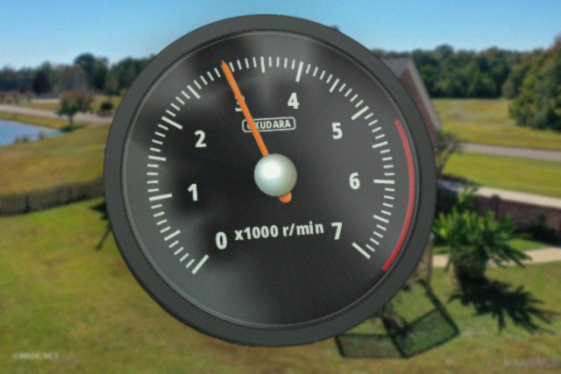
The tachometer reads rpm 3000
